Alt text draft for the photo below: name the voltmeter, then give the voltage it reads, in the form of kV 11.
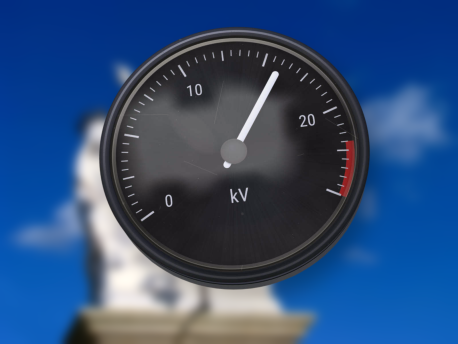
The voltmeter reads kV 16
